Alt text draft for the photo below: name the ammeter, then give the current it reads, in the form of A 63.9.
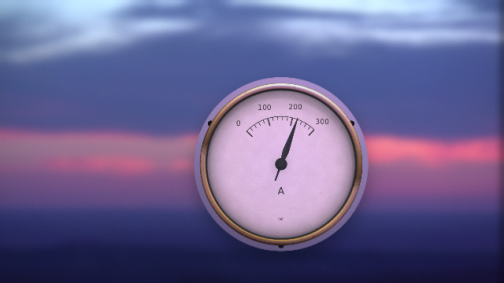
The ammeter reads A 220
